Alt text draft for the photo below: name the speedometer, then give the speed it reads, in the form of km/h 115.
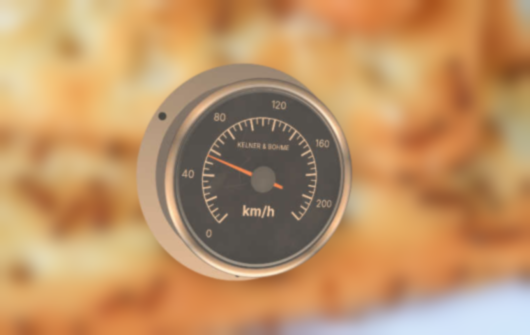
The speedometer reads km/h 55
